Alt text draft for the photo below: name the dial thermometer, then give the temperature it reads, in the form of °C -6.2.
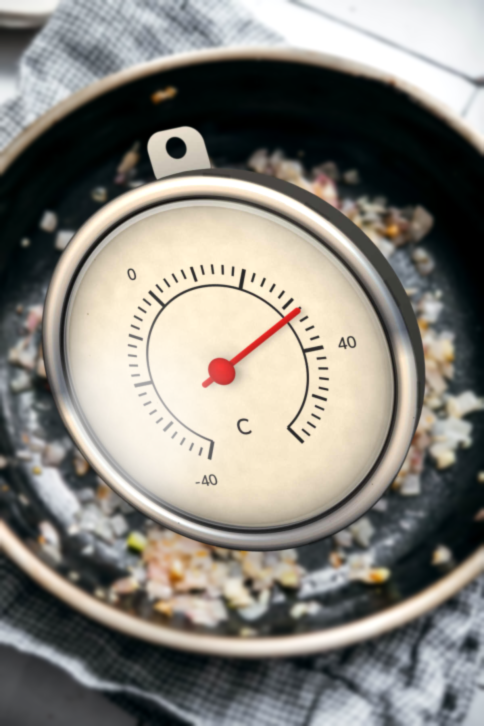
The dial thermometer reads °C 32
